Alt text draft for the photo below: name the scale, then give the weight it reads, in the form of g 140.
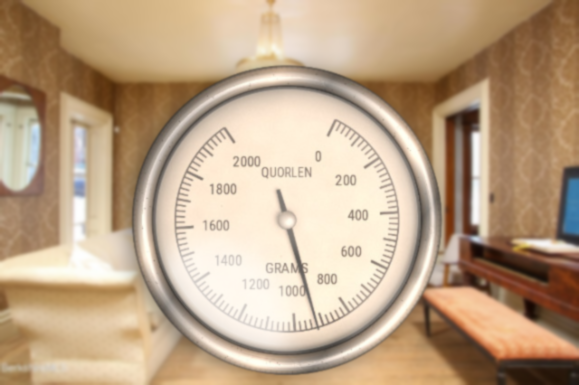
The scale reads g 920
